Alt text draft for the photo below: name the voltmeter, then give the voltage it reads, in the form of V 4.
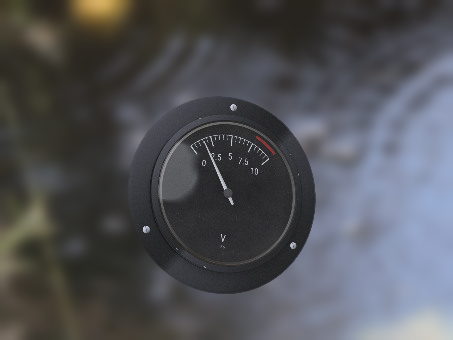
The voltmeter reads V 1.5
